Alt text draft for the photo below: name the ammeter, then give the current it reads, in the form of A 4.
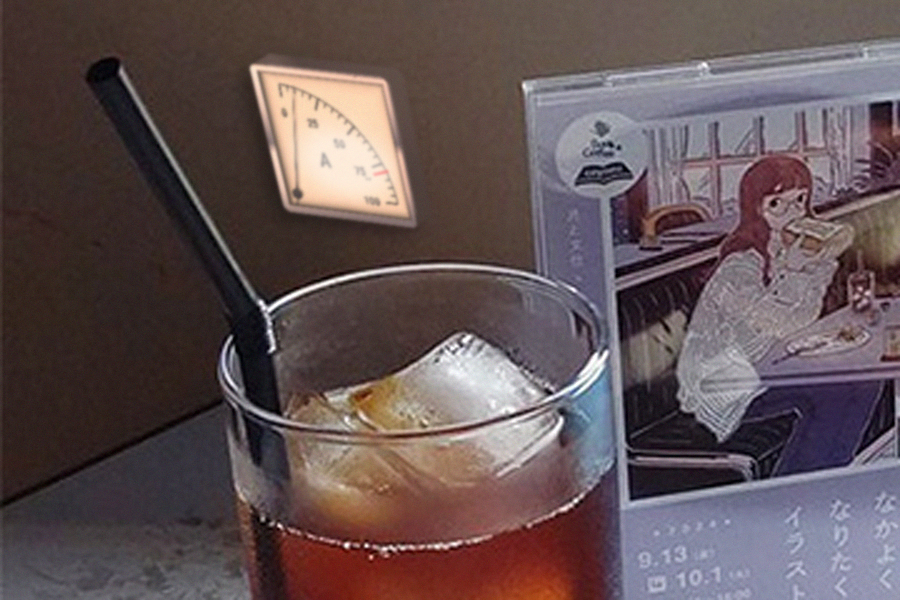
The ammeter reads A 10
